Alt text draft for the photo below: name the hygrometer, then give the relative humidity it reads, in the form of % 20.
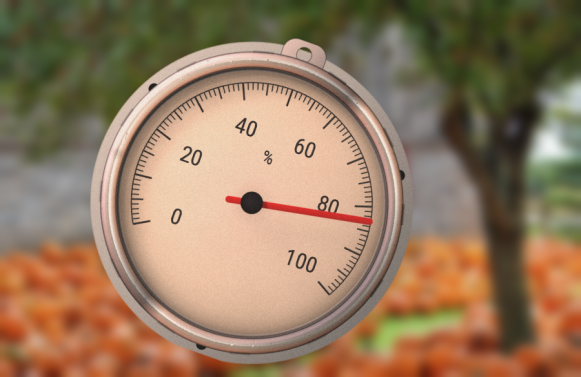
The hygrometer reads % 83
